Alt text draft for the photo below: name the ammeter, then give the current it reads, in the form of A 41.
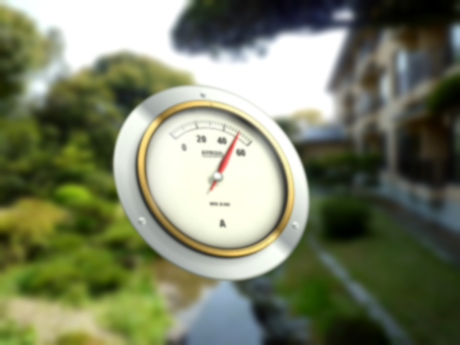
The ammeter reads A 50
